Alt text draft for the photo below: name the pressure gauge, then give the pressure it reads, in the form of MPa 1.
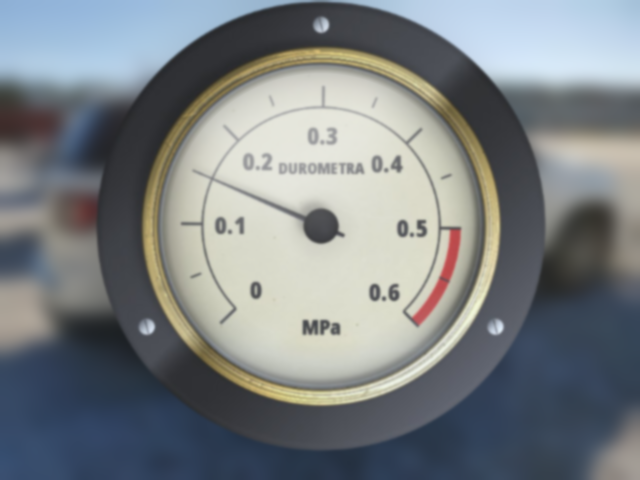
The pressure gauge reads MPa 0.15
